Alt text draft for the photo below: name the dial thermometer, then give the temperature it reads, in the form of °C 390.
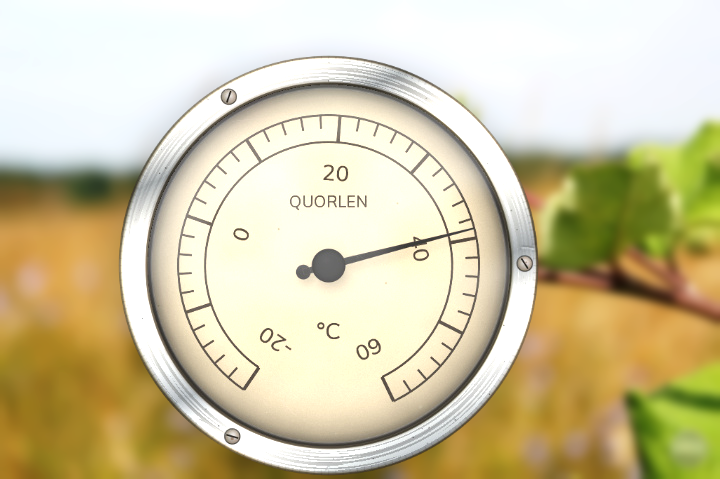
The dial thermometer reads °C 39
